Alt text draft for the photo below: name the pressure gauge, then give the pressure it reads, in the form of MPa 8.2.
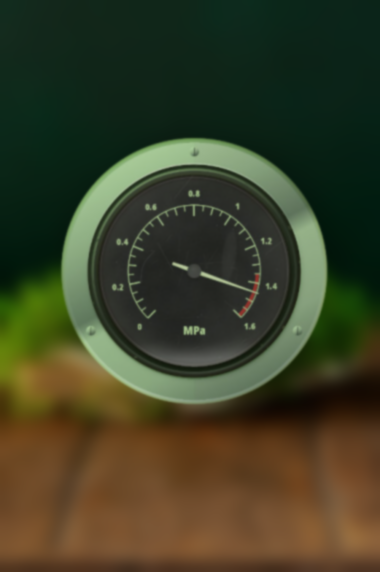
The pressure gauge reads MPa 1.45
